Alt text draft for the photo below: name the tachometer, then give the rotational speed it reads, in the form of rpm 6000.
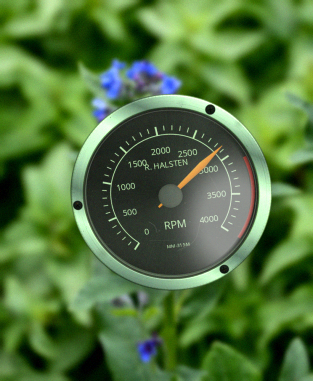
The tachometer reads rpm 2850
